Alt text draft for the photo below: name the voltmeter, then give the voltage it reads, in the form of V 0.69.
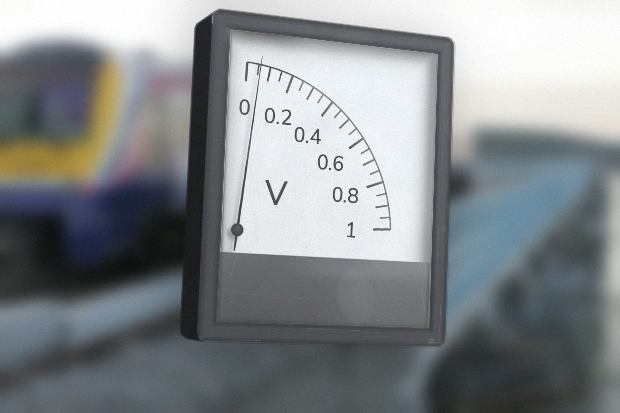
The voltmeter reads V 0.05
